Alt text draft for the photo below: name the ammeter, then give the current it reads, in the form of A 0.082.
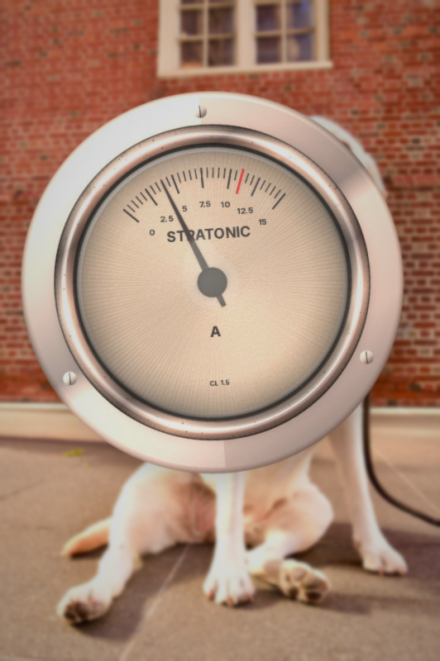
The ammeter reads A 4
